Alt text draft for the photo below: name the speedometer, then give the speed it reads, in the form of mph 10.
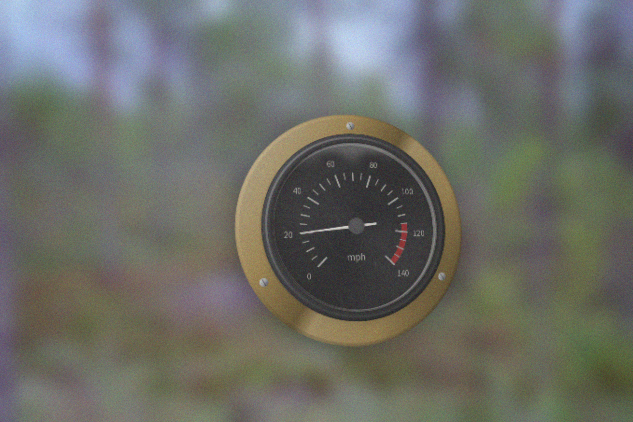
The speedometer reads mph 20
